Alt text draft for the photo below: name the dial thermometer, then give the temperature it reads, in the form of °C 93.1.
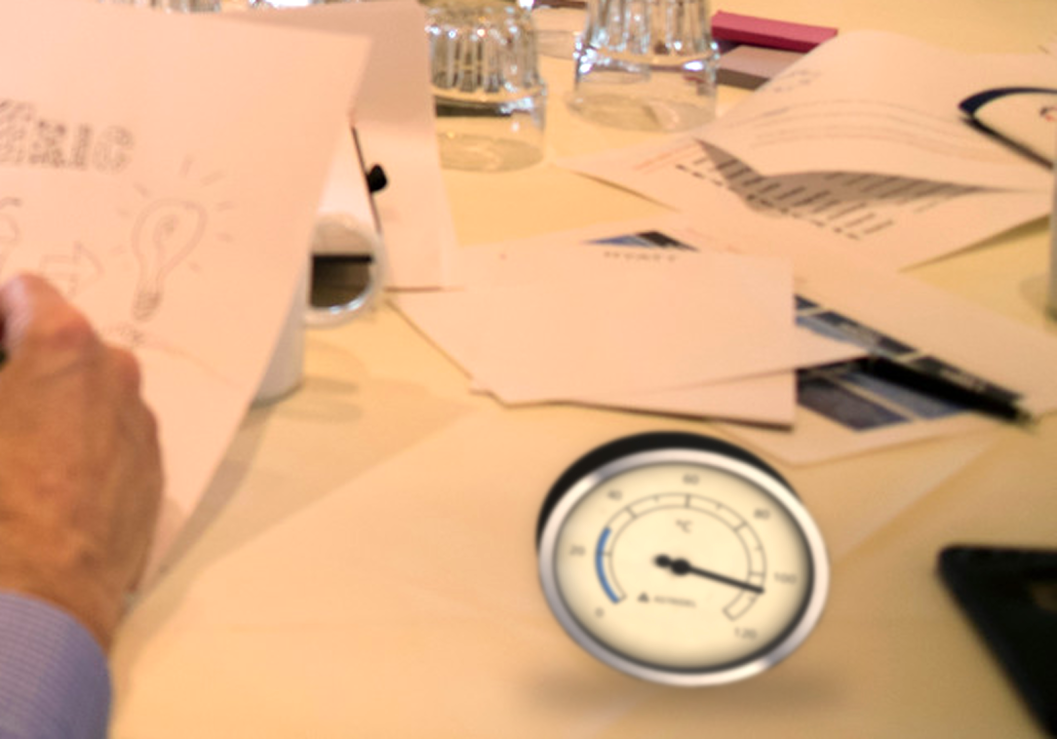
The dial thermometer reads °C 105
